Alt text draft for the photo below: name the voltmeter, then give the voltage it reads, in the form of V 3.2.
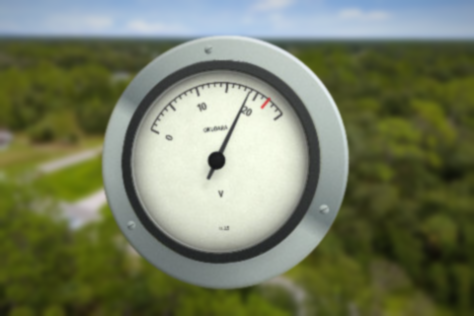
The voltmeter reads V 19
